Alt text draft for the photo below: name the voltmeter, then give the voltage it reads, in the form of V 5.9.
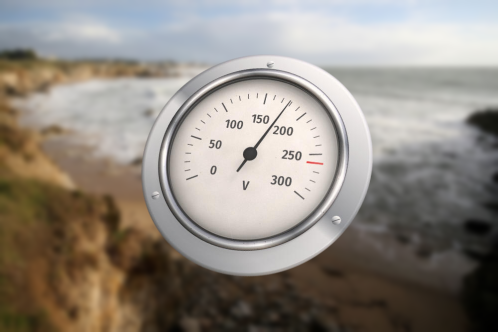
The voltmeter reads V 180
